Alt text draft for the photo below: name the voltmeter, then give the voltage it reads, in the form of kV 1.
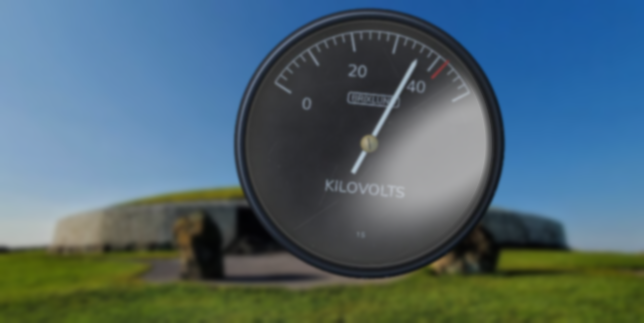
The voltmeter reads kV 36
